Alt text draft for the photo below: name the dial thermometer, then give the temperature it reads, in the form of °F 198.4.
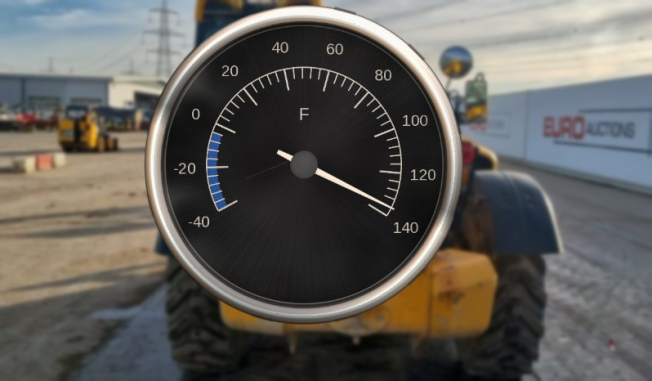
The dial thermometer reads °F 136
